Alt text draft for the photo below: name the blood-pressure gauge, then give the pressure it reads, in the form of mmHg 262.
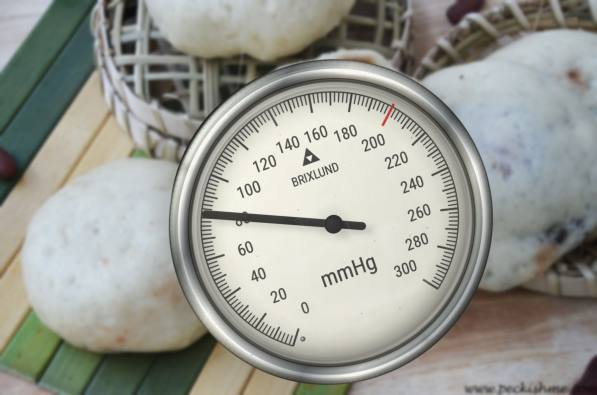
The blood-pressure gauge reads mmHg 82
